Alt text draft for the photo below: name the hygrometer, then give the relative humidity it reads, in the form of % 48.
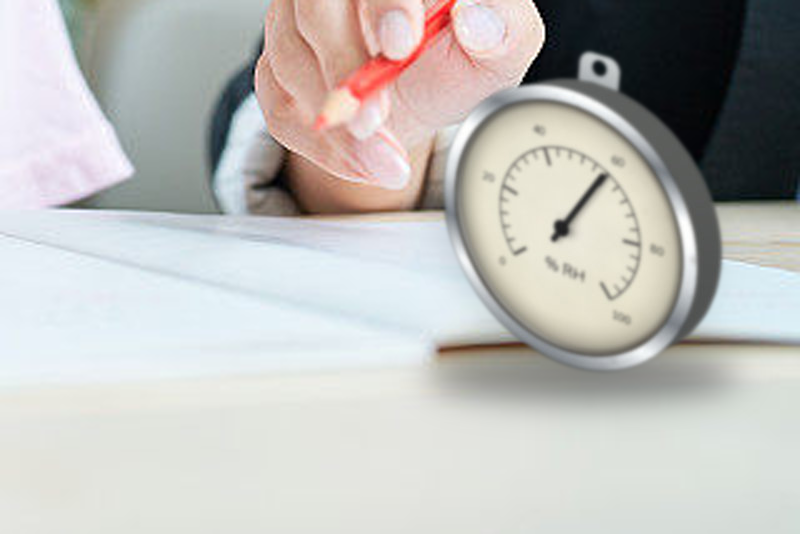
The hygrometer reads % 60
